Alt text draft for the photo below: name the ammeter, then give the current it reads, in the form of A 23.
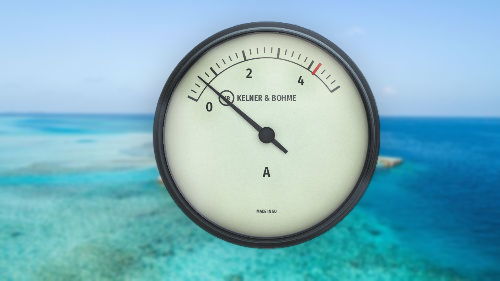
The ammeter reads A 0.6
